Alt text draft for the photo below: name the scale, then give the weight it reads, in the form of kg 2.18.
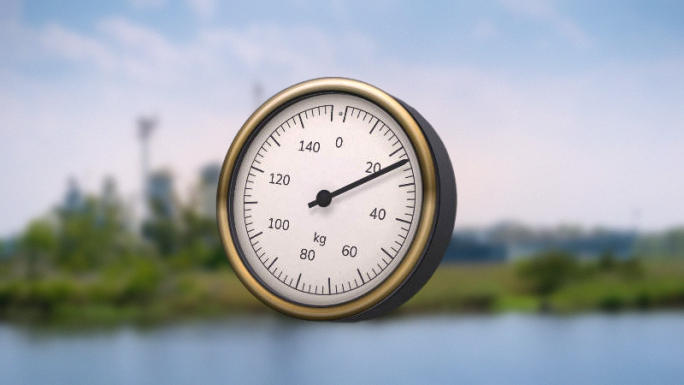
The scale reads kg 24
